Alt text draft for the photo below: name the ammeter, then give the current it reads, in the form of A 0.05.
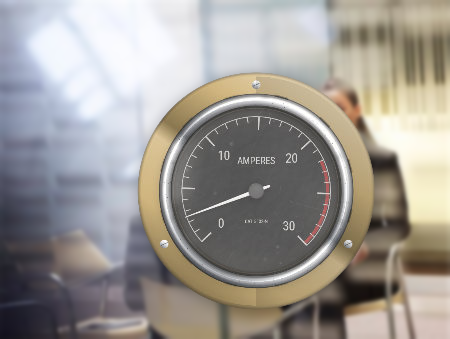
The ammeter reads A 2.5
